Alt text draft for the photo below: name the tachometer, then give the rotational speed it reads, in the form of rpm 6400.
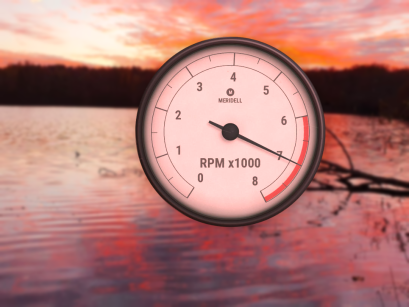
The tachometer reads rpm 7000
